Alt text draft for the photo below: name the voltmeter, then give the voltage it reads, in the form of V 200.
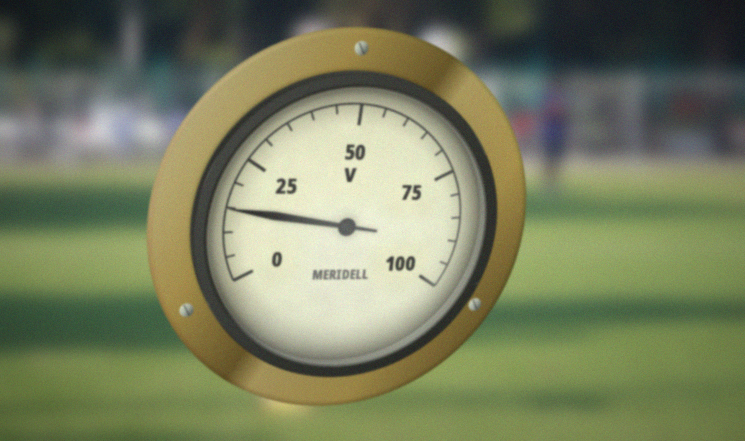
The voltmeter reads V 15
